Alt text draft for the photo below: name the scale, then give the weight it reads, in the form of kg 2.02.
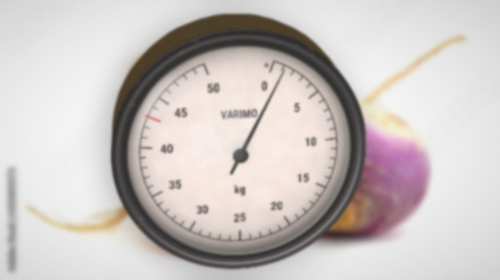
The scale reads kg 1
